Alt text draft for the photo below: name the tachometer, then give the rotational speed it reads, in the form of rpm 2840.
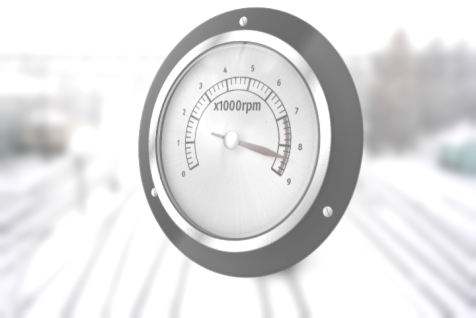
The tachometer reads rpm 8400
